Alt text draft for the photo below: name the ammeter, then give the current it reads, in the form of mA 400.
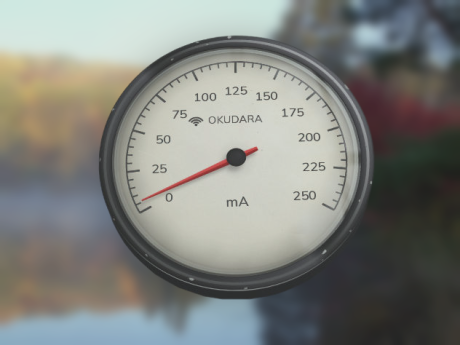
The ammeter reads mA 5
